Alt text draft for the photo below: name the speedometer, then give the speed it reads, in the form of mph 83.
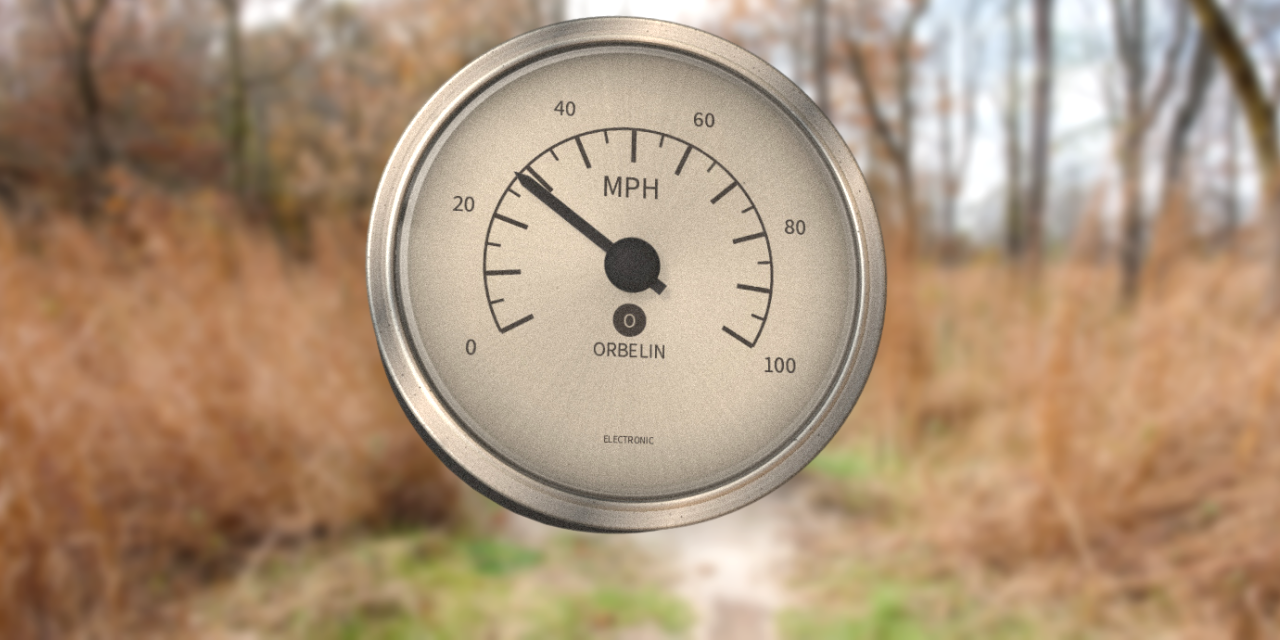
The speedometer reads mph 27.5
